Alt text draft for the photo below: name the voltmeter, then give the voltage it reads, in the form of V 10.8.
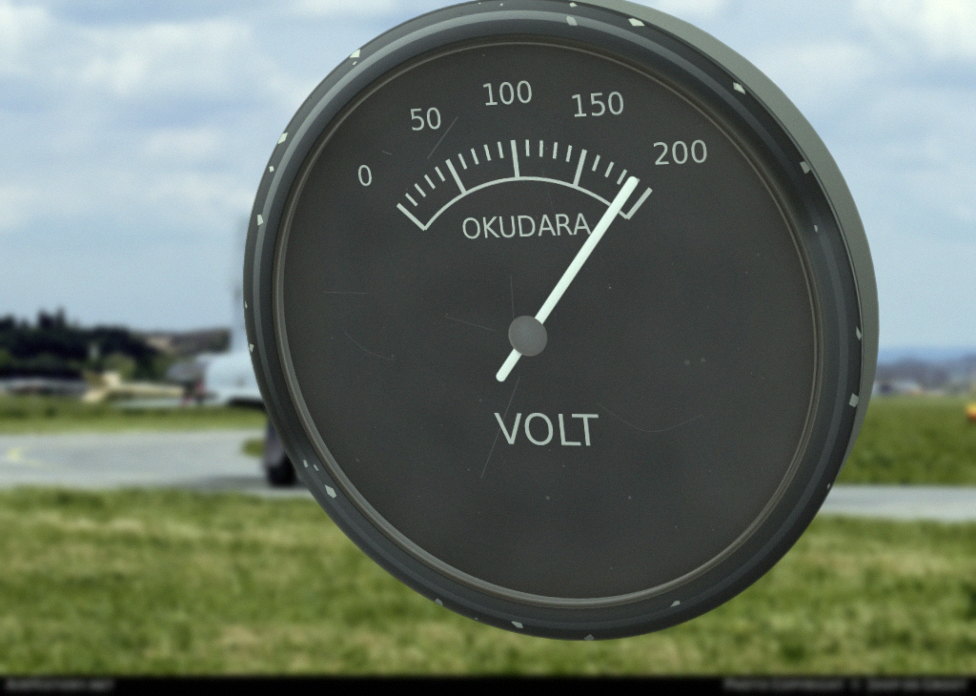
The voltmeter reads V 190
